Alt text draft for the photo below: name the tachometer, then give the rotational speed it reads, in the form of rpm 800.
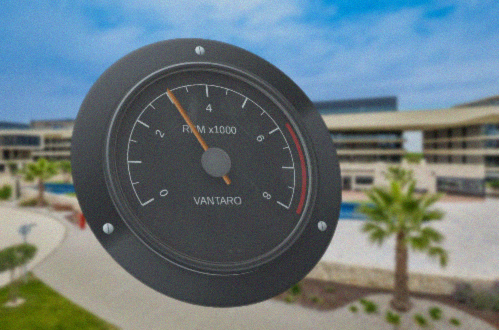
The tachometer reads rpm 3000
